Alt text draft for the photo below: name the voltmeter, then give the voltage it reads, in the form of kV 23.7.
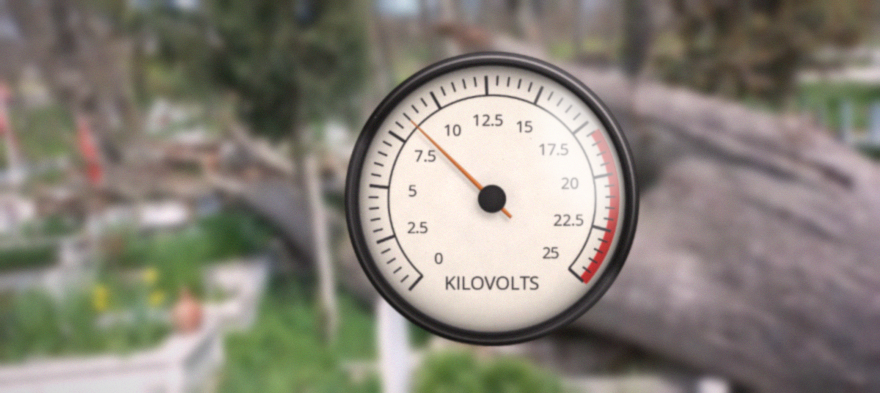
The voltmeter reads kV 8.5
